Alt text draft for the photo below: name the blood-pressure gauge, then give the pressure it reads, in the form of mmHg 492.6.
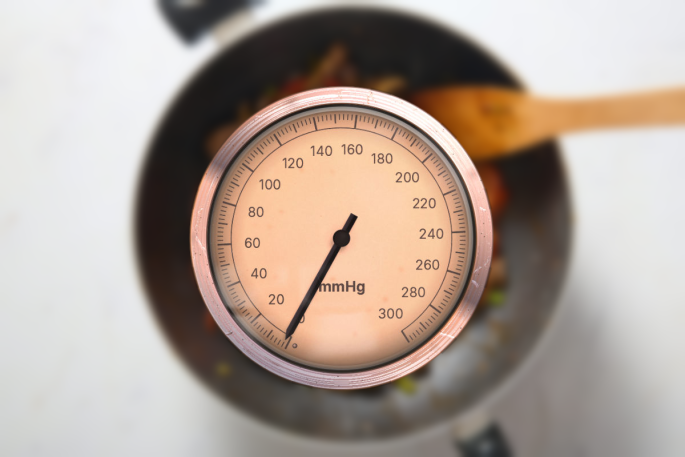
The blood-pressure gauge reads mmHg 2
